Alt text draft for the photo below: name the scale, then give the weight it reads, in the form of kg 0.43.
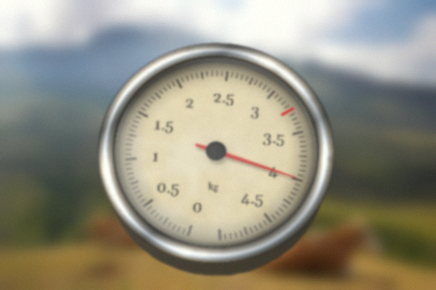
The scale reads kg 4
